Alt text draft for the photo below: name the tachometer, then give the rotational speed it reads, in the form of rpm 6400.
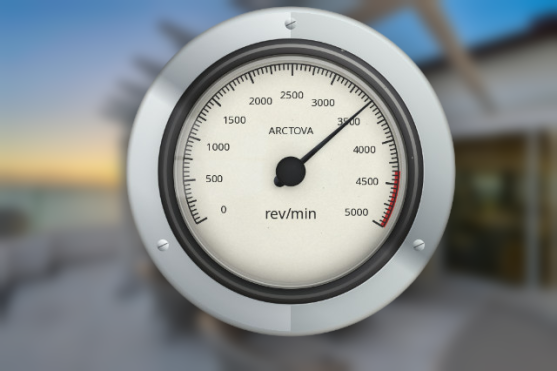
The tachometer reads rpm 3500
